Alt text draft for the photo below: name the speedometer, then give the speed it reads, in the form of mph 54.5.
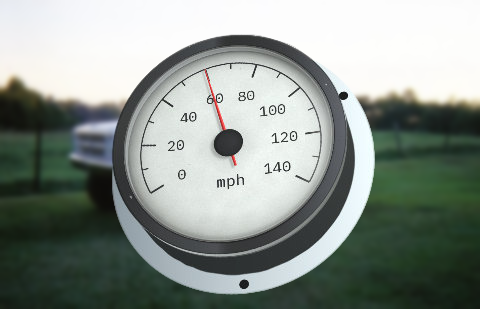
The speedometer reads mph 60
